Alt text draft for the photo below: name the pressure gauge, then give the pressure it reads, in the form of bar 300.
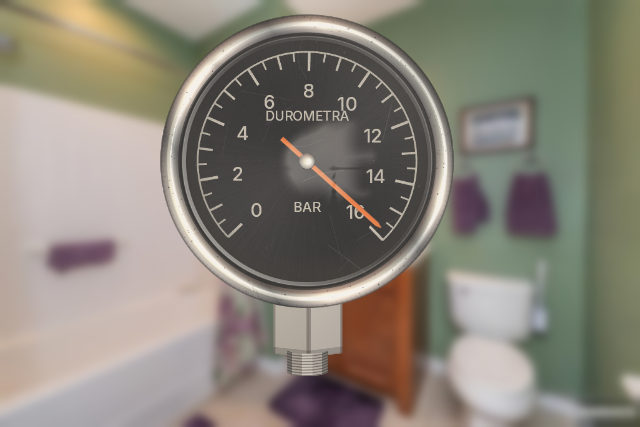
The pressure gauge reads bar 15.75
